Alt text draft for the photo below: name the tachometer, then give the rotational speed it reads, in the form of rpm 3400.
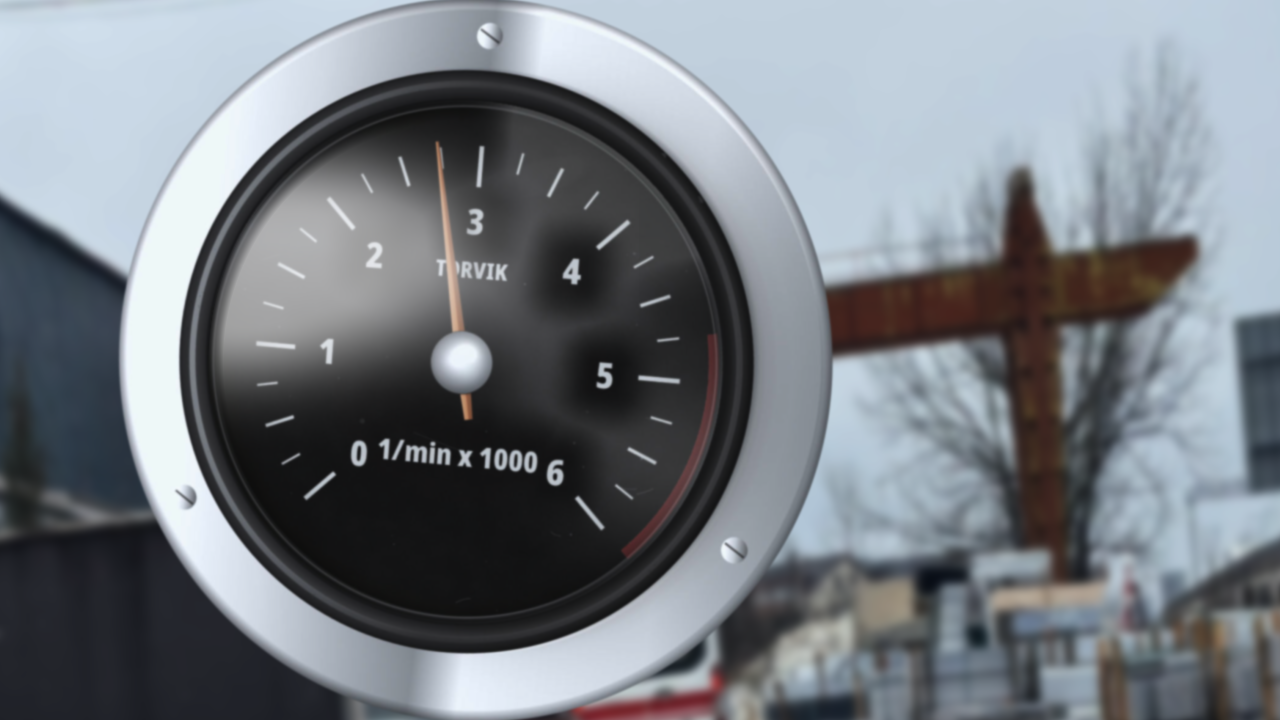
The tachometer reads rpm 2750
